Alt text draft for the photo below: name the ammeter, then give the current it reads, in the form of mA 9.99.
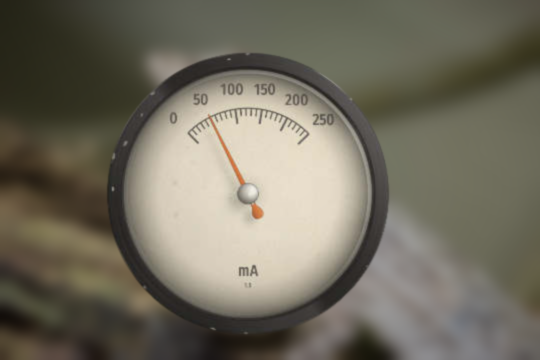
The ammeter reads mA 50
